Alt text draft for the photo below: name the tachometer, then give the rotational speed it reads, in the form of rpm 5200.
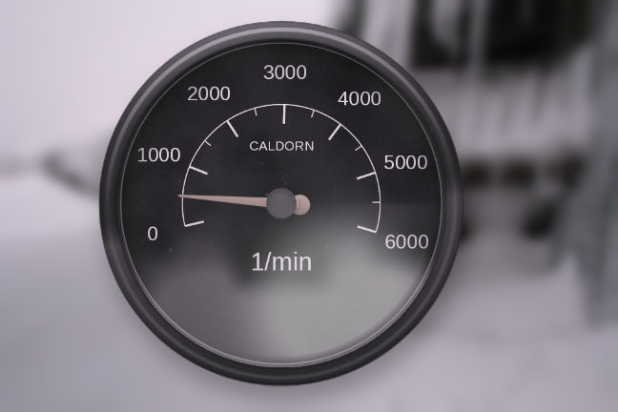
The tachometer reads rpm 500
